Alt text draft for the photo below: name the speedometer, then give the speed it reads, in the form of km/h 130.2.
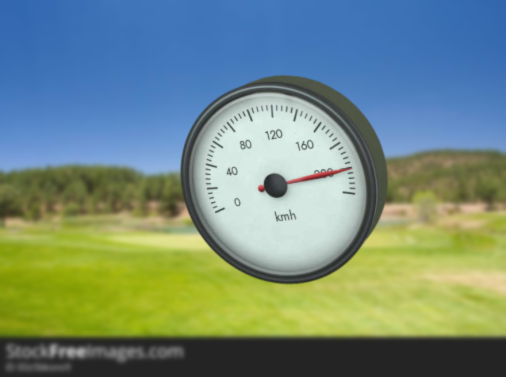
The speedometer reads km/h 200
